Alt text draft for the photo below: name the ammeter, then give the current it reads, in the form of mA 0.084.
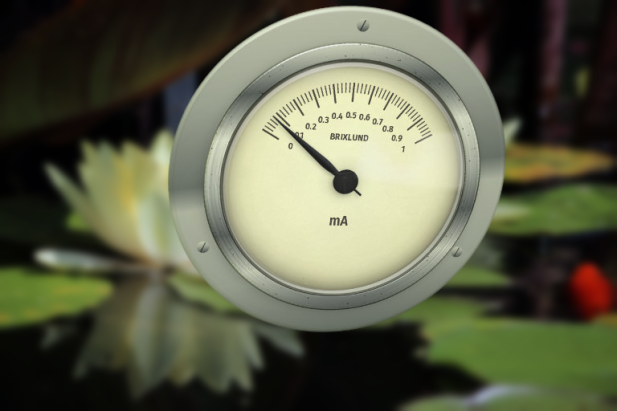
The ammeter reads mA 0.08
